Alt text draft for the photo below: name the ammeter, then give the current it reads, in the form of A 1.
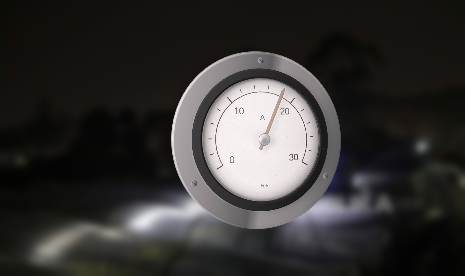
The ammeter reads A 18
